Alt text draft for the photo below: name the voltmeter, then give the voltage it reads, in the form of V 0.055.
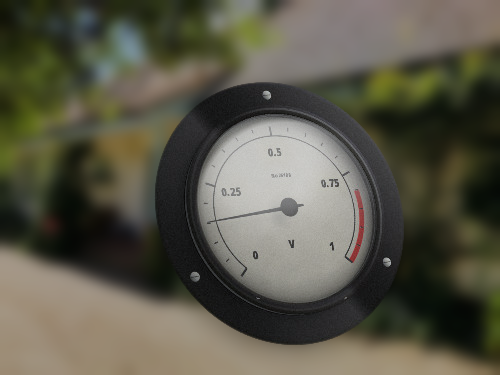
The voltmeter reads V 0.15
